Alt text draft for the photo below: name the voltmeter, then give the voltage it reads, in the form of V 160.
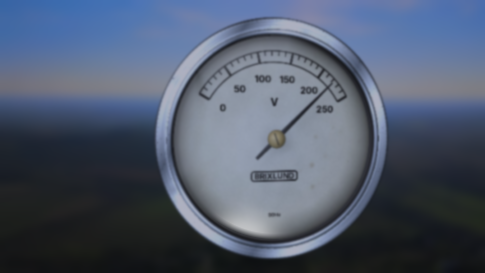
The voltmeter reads V 220
